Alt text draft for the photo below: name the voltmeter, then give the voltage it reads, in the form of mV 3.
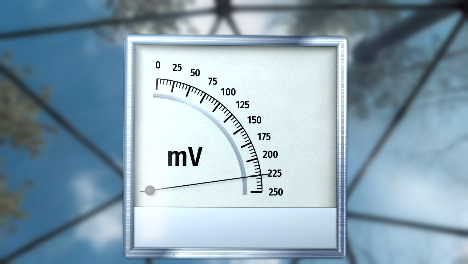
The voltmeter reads mV 225
